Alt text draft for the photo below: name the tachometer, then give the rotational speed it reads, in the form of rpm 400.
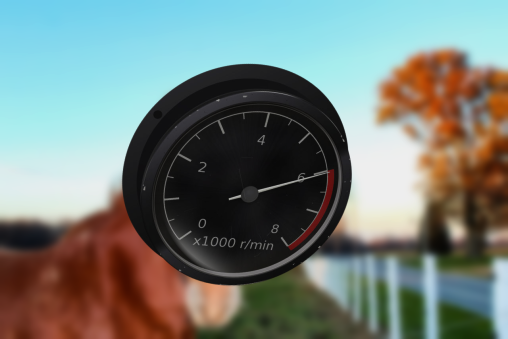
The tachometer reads rpm 6000
